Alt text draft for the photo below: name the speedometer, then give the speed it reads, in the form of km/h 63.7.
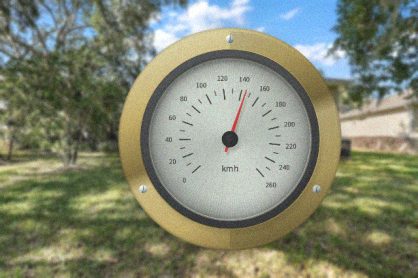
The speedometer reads km/h 145
